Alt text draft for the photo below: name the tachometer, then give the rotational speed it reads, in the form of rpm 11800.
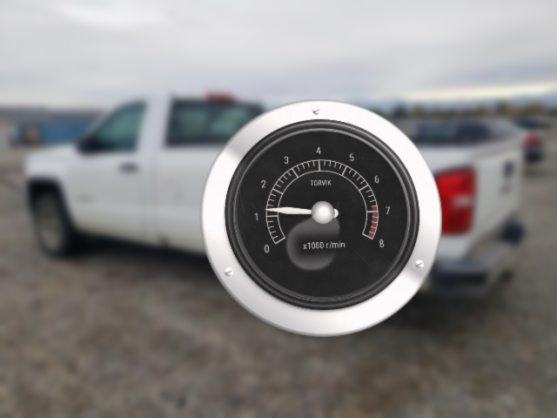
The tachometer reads rpm 1200
